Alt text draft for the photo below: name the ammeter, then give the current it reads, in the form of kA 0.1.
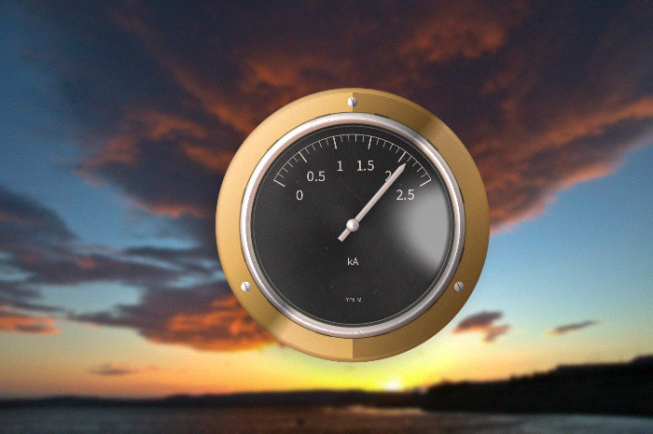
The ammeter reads kA 2.1
